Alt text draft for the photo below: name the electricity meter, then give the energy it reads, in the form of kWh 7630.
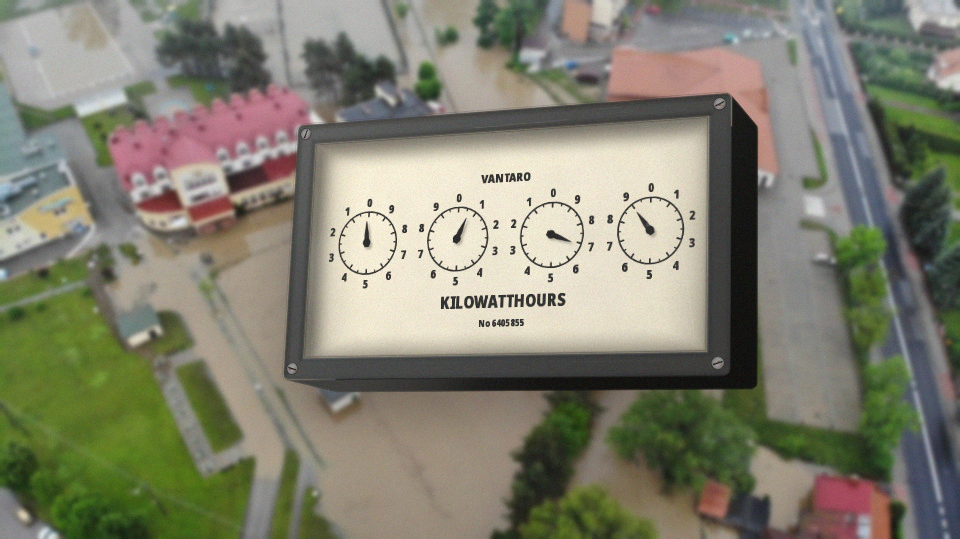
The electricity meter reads kWh 69
